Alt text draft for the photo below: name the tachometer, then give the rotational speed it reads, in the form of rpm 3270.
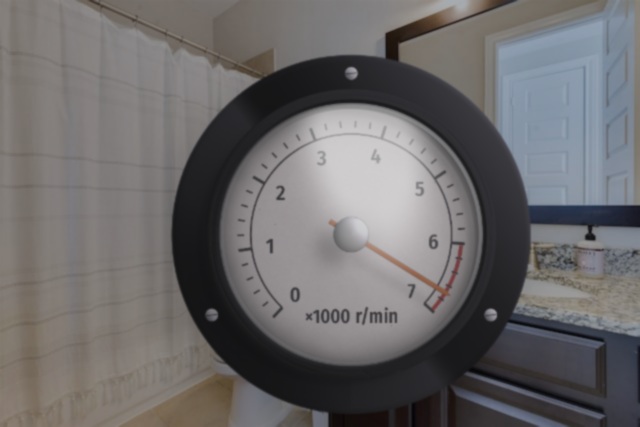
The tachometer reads rpm 6700
